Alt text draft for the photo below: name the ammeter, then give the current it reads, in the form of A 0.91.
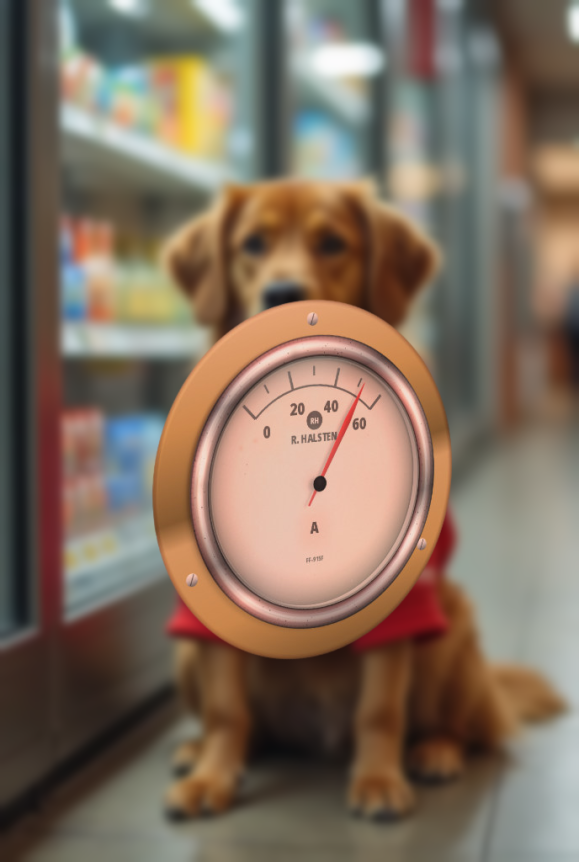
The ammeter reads A 50
